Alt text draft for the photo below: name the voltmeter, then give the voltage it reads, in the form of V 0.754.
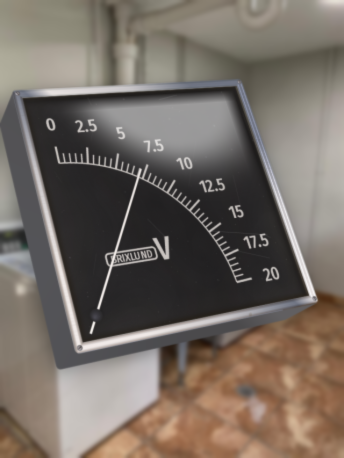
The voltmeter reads V 7
